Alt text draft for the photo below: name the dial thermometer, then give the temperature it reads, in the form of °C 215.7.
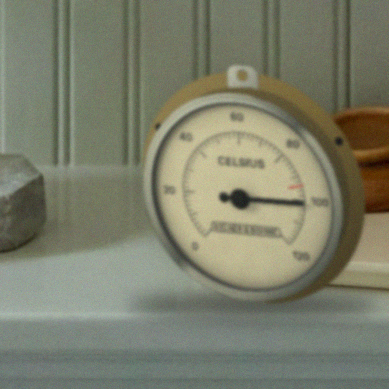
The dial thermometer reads °C 100
